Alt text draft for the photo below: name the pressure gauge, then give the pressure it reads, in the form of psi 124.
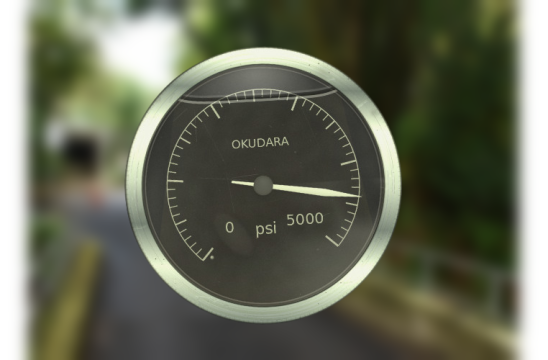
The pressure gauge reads psi 4400
